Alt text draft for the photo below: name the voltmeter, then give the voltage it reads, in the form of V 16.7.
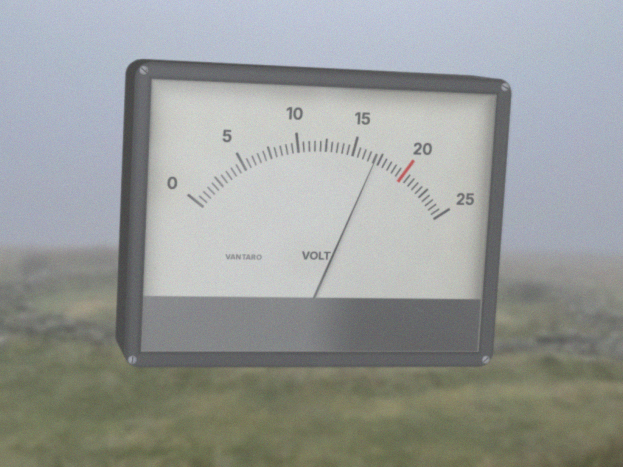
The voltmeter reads V 17
